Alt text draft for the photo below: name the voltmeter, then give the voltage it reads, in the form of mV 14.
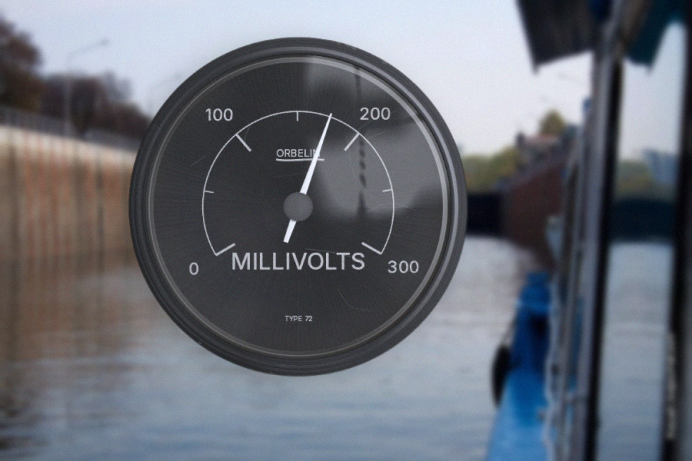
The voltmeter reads mV 175
